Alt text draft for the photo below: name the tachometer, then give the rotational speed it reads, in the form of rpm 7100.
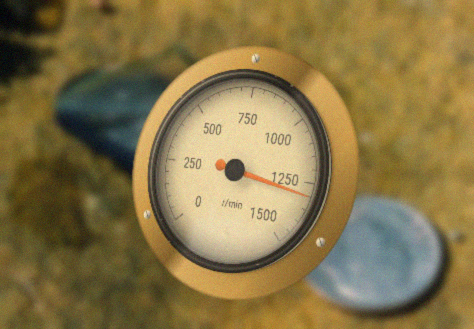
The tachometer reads rpm 1300
